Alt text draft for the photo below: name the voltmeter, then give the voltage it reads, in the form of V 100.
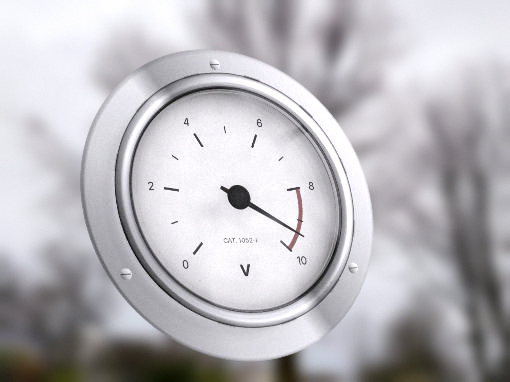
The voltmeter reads V 9.5
